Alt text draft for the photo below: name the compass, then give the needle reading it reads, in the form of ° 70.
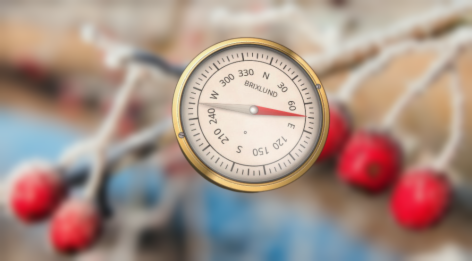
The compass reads ° 75
